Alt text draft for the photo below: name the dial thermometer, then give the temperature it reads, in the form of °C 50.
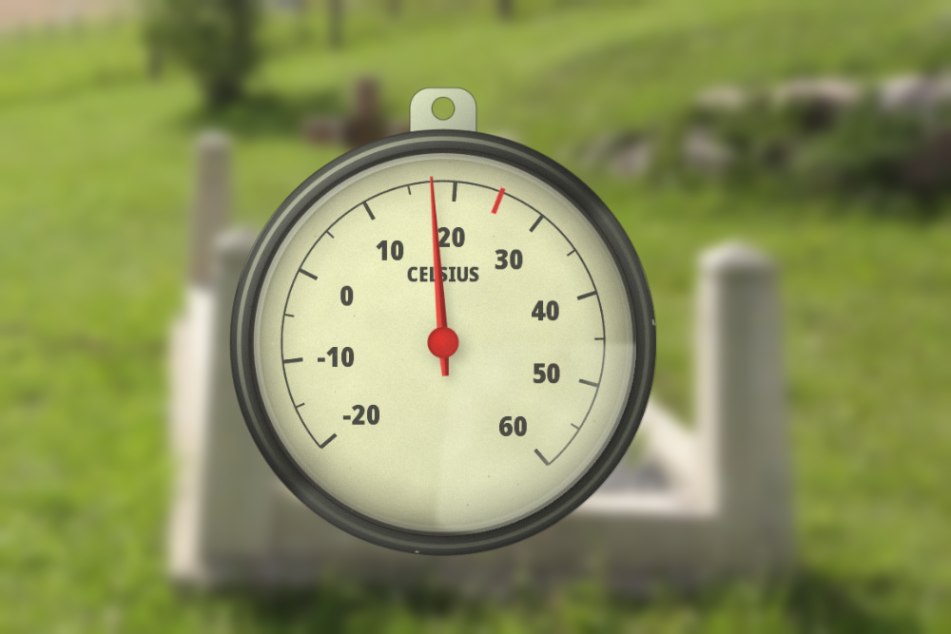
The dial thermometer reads °C 17.5
